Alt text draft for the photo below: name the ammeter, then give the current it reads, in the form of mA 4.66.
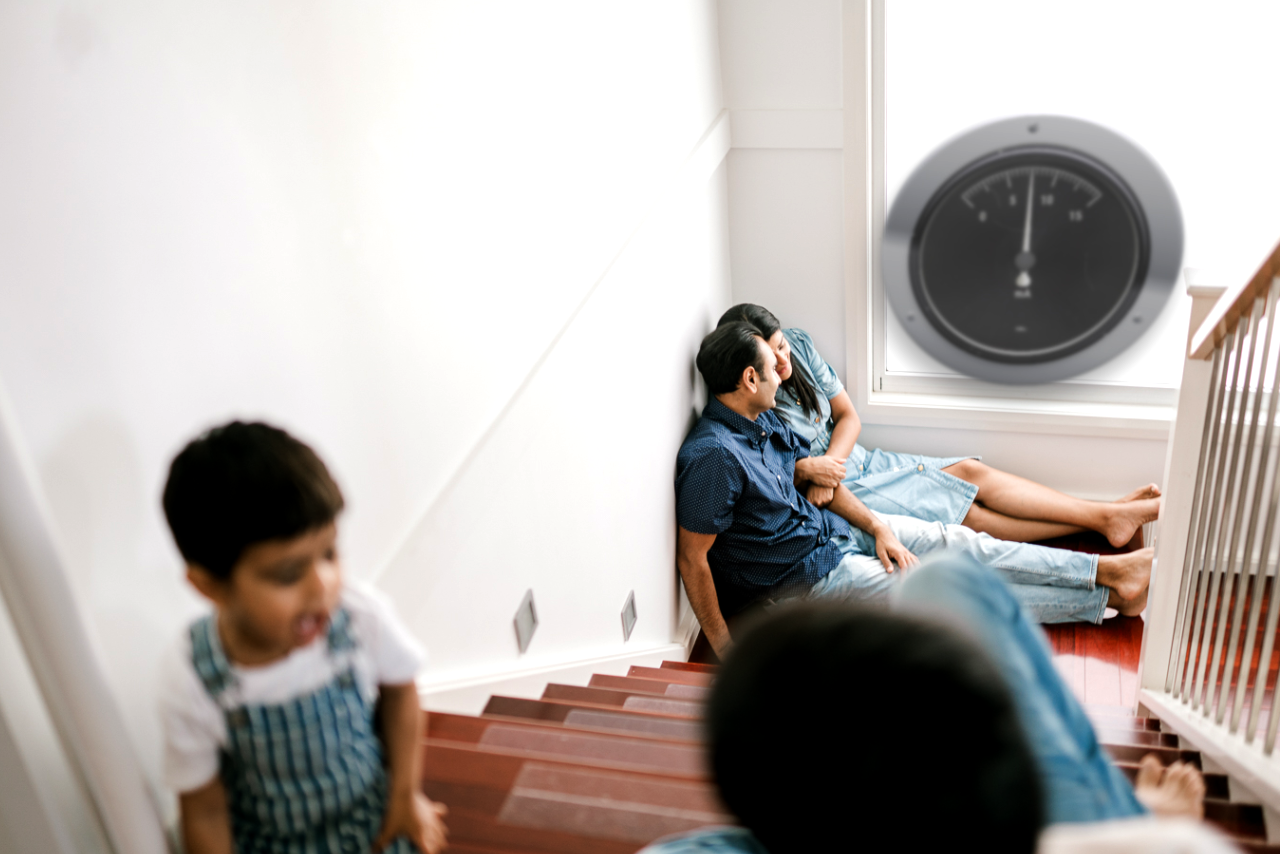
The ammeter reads mA 7.5
